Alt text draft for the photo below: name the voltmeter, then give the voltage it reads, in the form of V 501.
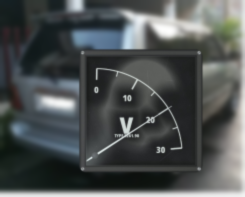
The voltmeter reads V 20
